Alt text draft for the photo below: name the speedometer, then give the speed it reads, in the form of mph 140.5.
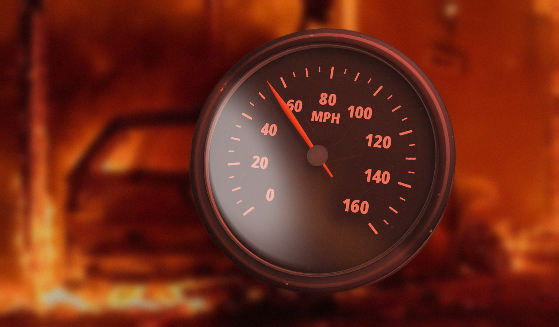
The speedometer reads mph 55
